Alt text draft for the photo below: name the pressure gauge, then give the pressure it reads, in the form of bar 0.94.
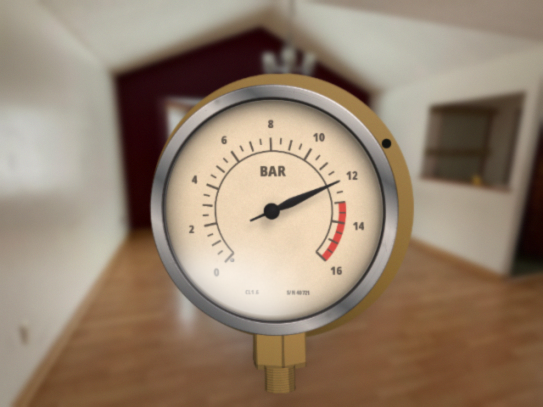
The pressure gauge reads bar 12
